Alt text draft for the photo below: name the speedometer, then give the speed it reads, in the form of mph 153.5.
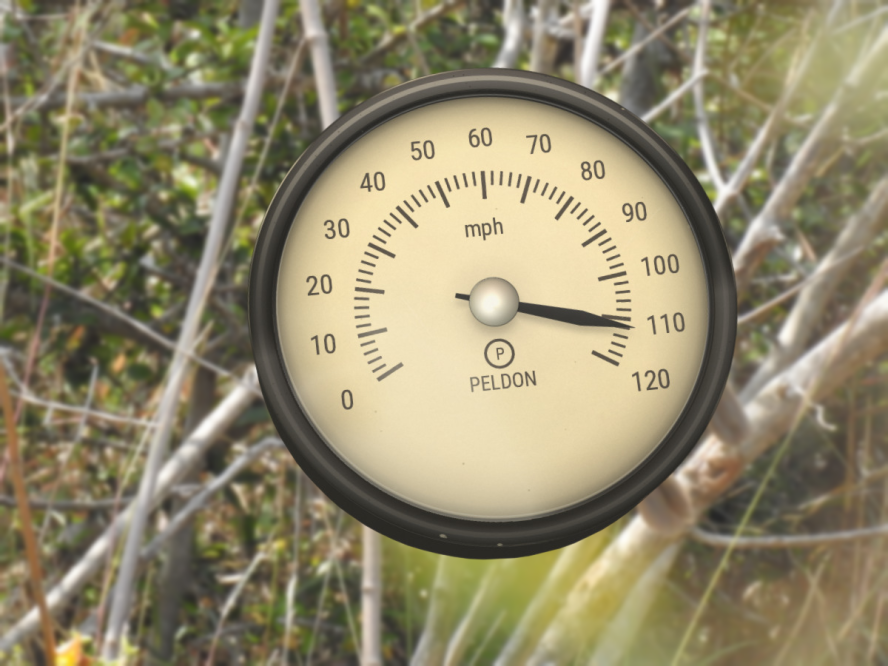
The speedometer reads mph 112
